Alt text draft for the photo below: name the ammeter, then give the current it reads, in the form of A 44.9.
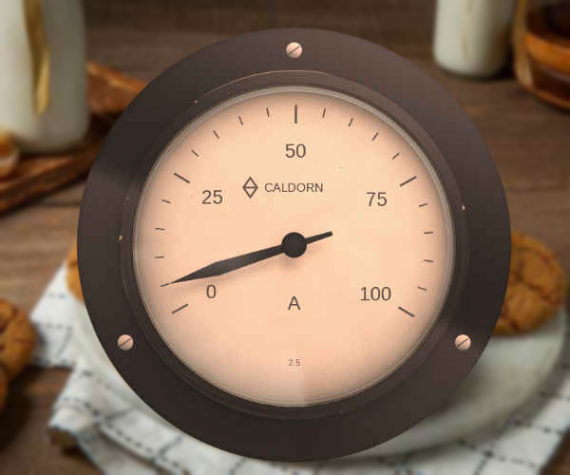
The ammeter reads A 5
